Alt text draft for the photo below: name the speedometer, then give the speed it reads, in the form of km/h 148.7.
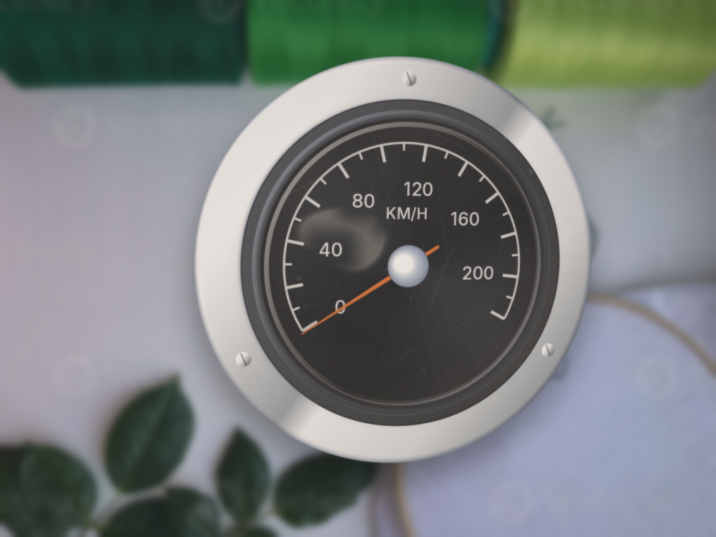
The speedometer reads km/h 0
